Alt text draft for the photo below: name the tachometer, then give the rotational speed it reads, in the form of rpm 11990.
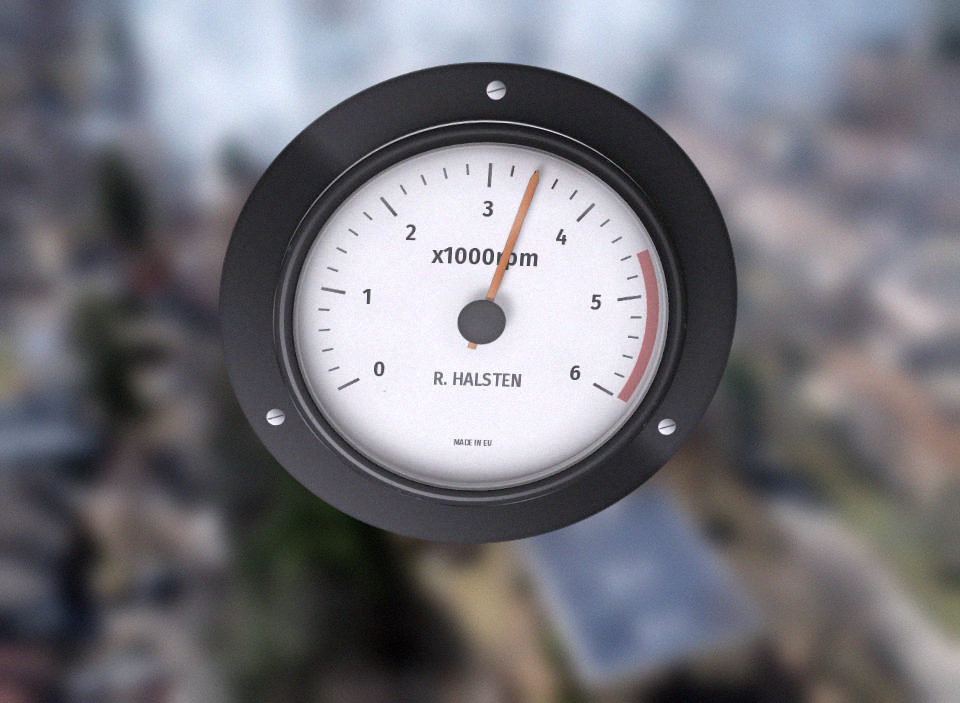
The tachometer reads rpm 3400
